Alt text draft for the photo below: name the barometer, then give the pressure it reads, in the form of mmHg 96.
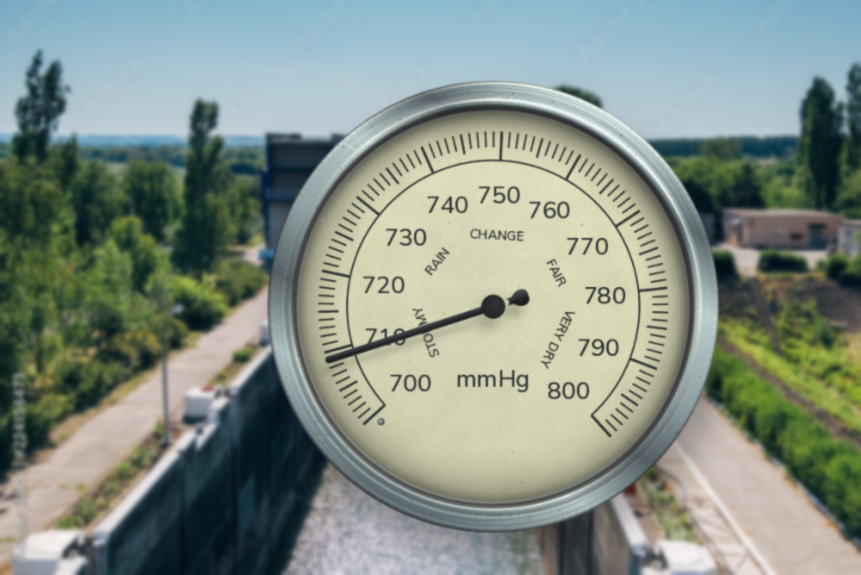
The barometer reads mmHg 709
